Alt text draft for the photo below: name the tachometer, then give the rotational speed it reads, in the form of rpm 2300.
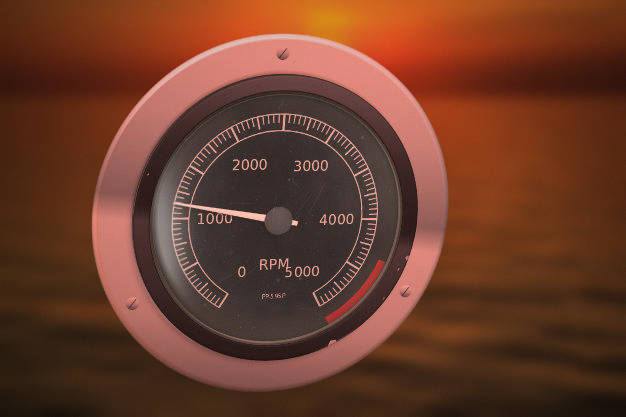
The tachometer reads rpm 1150
